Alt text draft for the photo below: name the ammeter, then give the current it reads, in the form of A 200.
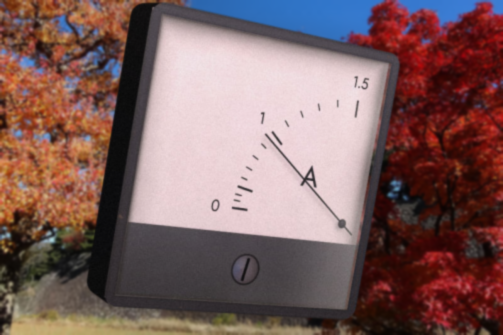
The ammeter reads A 0.95
